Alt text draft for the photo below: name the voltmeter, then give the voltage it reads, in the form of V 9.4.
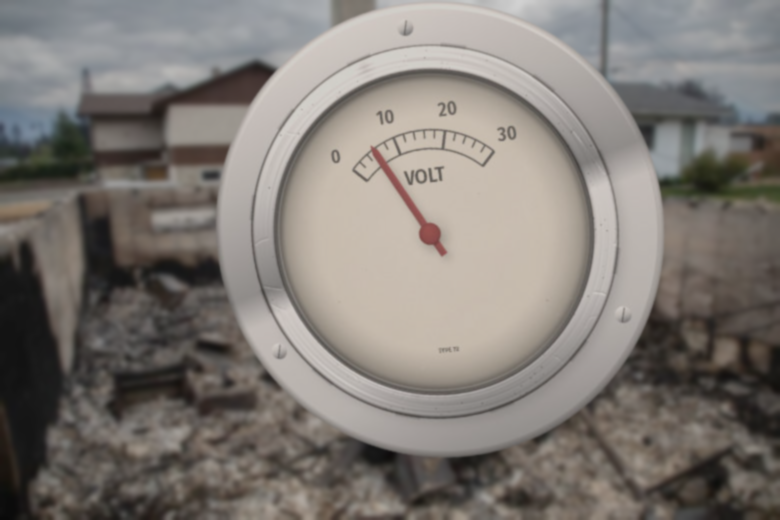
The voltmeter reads V 6
